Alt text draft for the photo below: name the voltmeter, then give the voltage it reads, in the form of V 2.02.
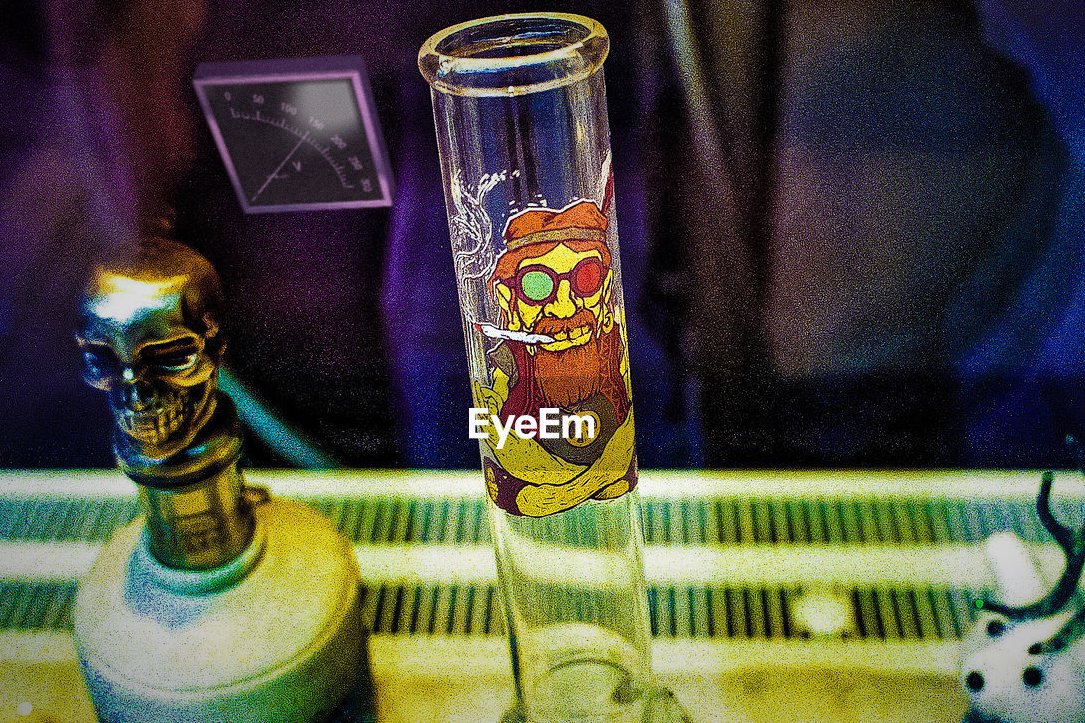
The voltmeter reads V 150
